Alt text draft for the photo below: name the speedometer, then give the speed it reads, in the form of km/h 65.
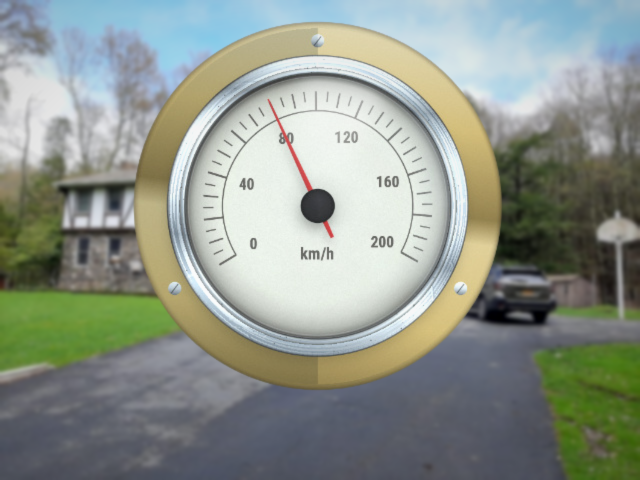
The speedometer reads km/h 80
